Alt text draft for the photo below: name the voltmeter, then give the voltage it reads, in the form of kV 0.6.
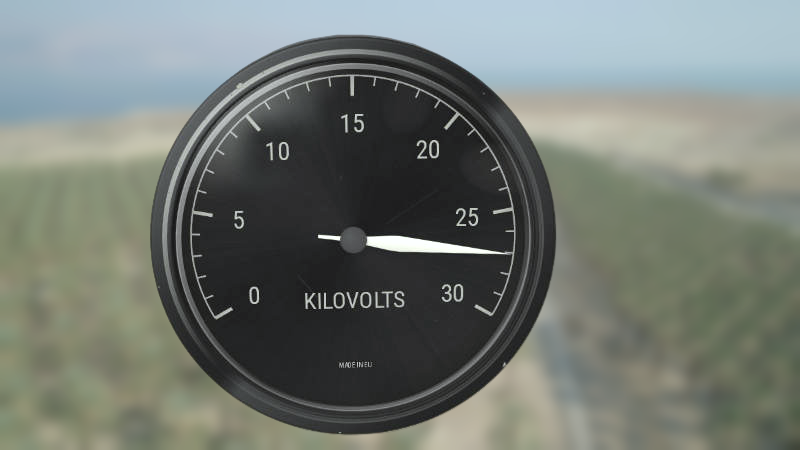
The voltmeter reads kV 27
